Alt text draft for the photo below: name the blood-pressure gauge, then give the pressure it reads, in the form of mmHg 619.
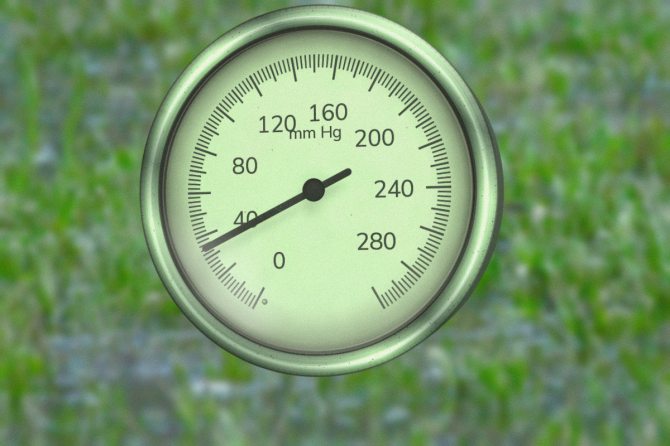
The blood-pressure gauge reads mmHg 34
